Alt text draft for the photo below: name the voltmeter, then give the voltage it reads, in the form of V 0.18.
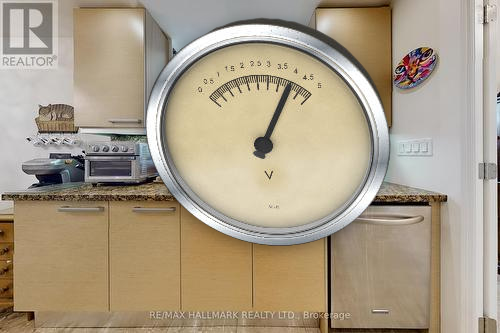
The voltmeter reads V 4
